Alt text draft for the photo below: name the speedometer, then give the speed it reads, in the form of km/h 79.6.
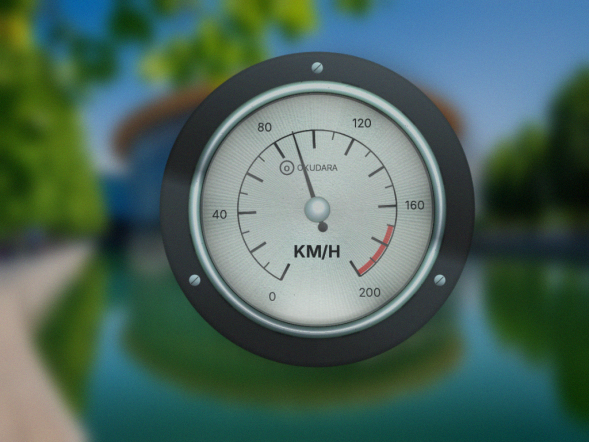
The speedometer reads km/h 90
